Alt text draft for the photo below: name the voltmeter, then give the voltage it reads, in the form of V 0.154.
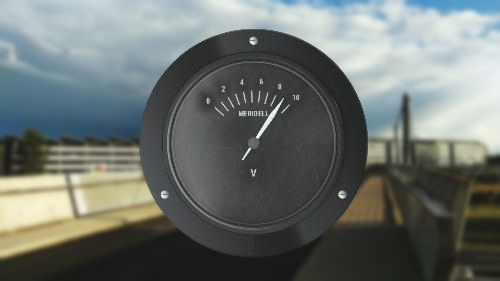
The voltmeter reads V 9
